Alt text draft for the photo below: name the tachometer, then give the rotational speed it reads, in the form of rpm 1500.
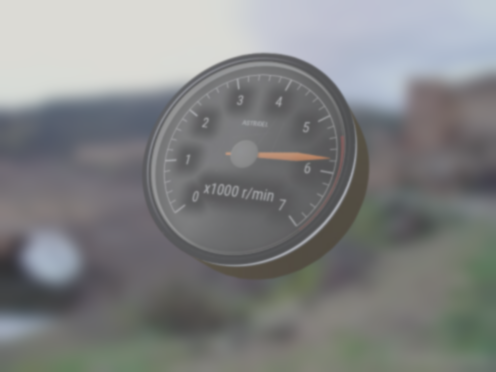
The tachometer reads rpm 5800
